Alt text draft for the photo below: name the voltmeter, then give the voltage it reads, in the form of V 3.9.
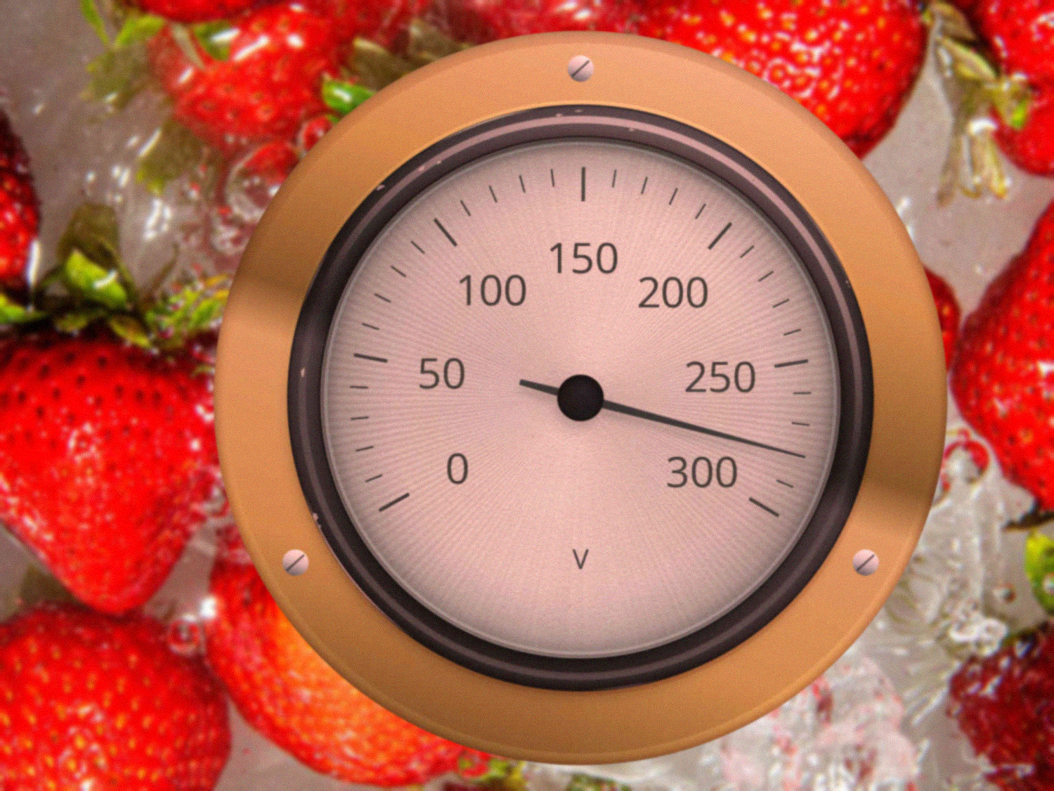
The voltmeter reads V 280
